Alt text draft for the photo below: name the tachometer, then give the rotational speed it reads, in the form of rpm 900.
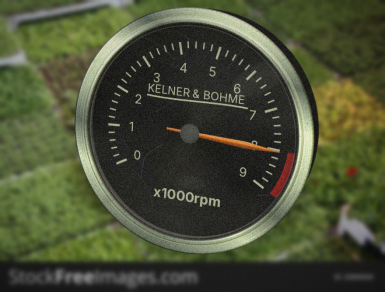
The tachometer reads rpm 8000
